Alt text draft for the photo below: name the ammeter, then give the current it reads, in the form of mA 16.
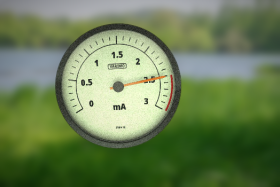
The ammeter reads mA 2.5
